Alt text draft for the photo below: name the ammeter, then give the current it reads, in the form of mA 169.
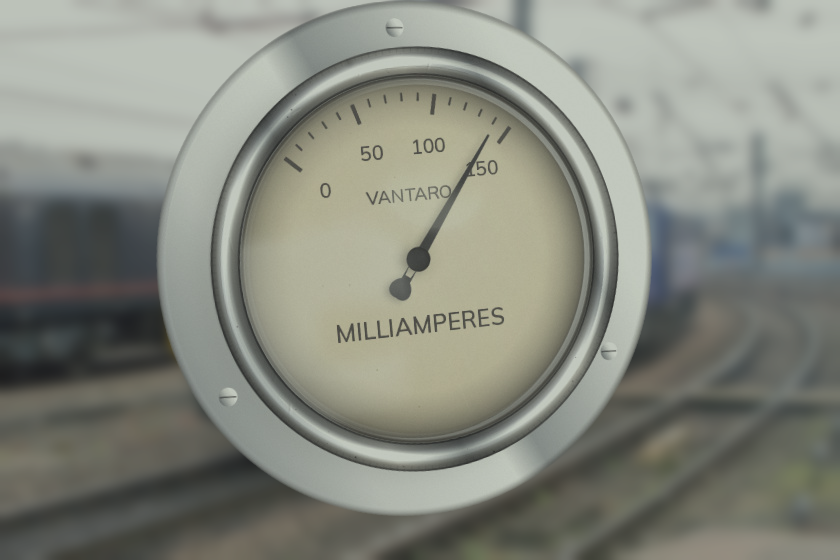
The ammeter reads mA 140
